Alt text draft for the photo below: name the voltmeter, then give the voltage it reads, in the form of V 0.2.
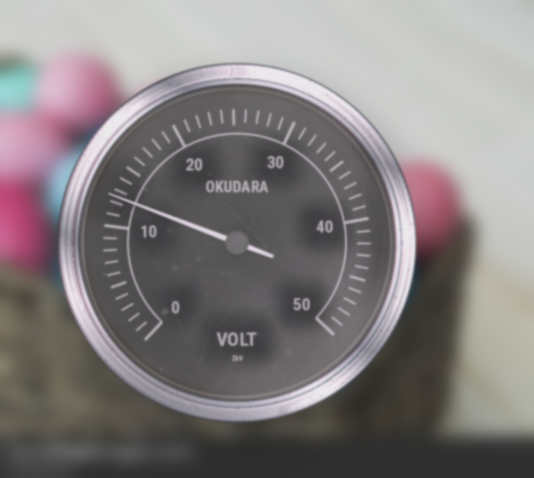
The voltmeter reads V 12.5
